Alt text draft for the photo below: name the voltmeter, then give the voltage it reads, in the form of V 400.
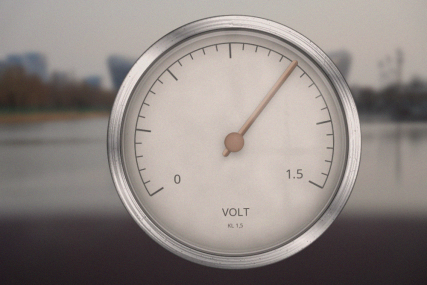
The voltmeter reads V 1
